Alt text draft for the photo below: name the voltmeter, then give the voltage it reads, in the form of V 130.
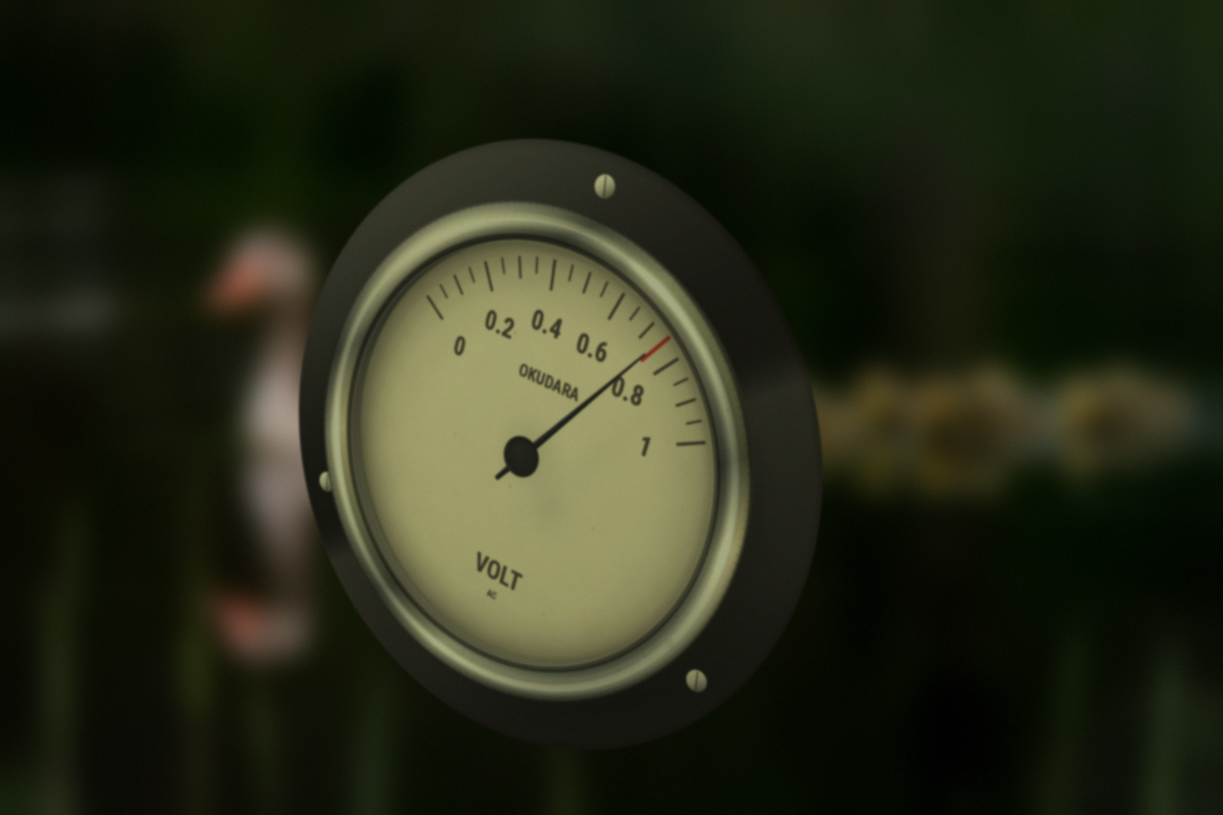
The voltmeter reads V 0.75
